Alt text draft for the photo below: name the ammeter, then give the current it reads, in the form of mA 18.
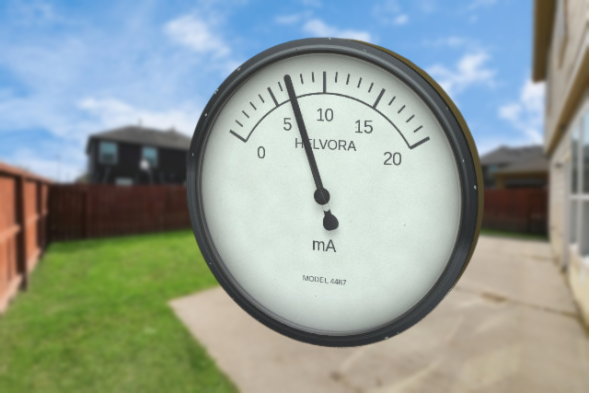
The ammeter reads mA 7
